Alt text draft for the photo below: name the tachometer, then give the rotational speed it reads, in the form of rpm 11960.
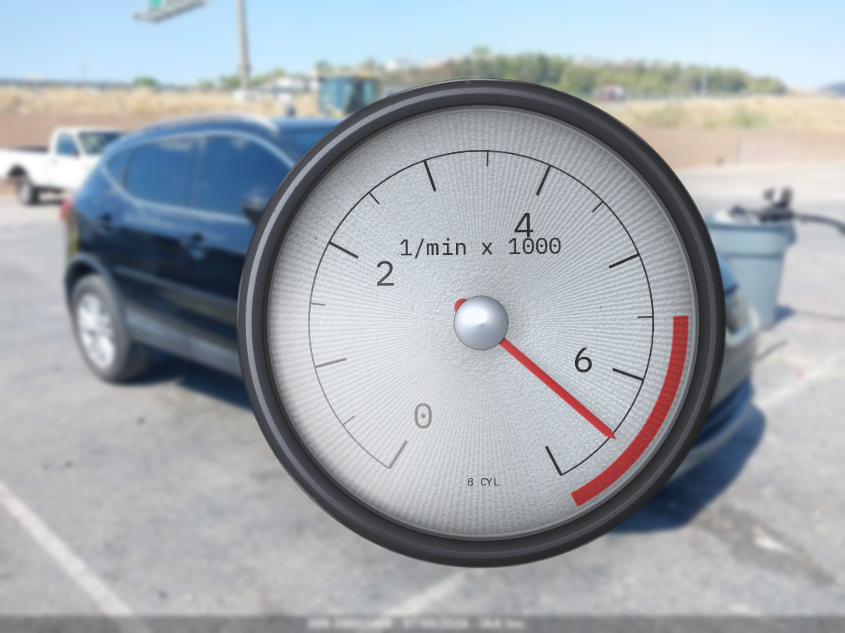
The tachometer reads rpm 6500
